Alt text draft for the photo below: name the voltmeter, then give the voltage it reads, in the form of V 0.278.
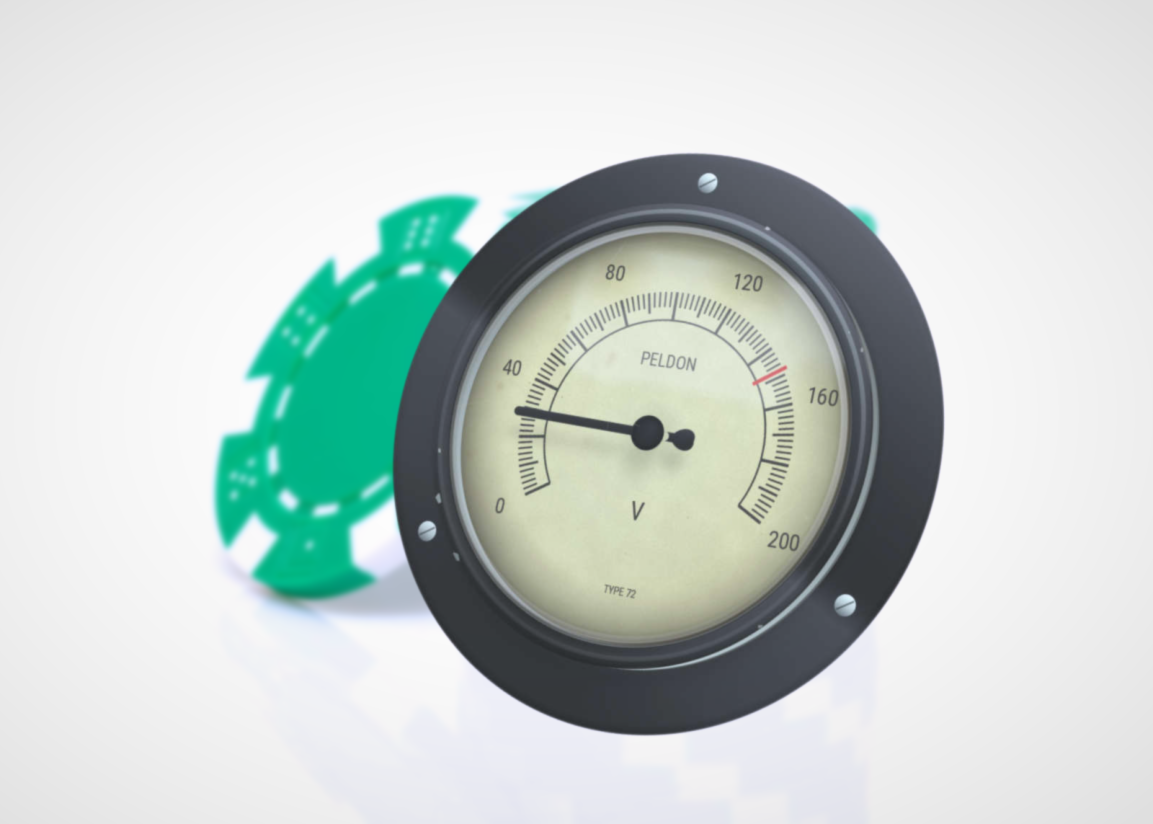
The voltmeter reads V 28
